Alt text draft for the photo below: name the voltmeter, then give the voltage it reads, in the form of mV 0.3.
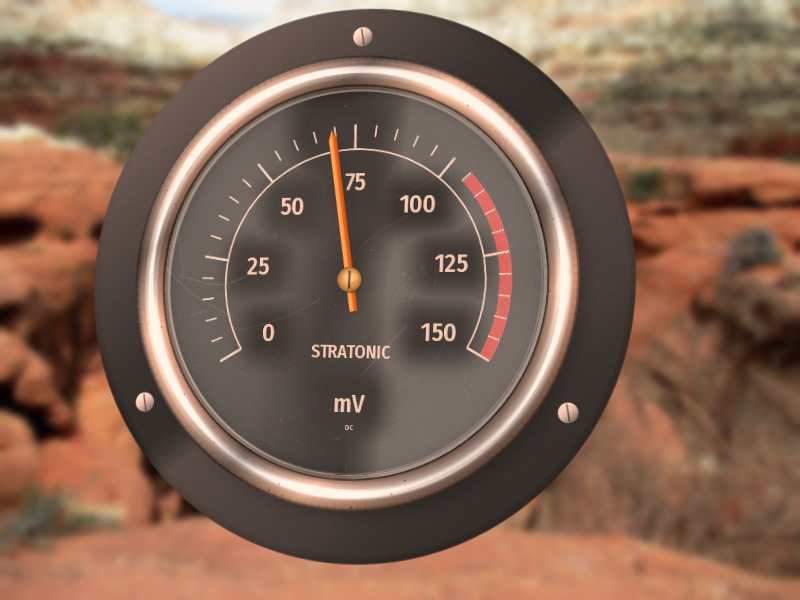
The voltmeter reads mV 70
